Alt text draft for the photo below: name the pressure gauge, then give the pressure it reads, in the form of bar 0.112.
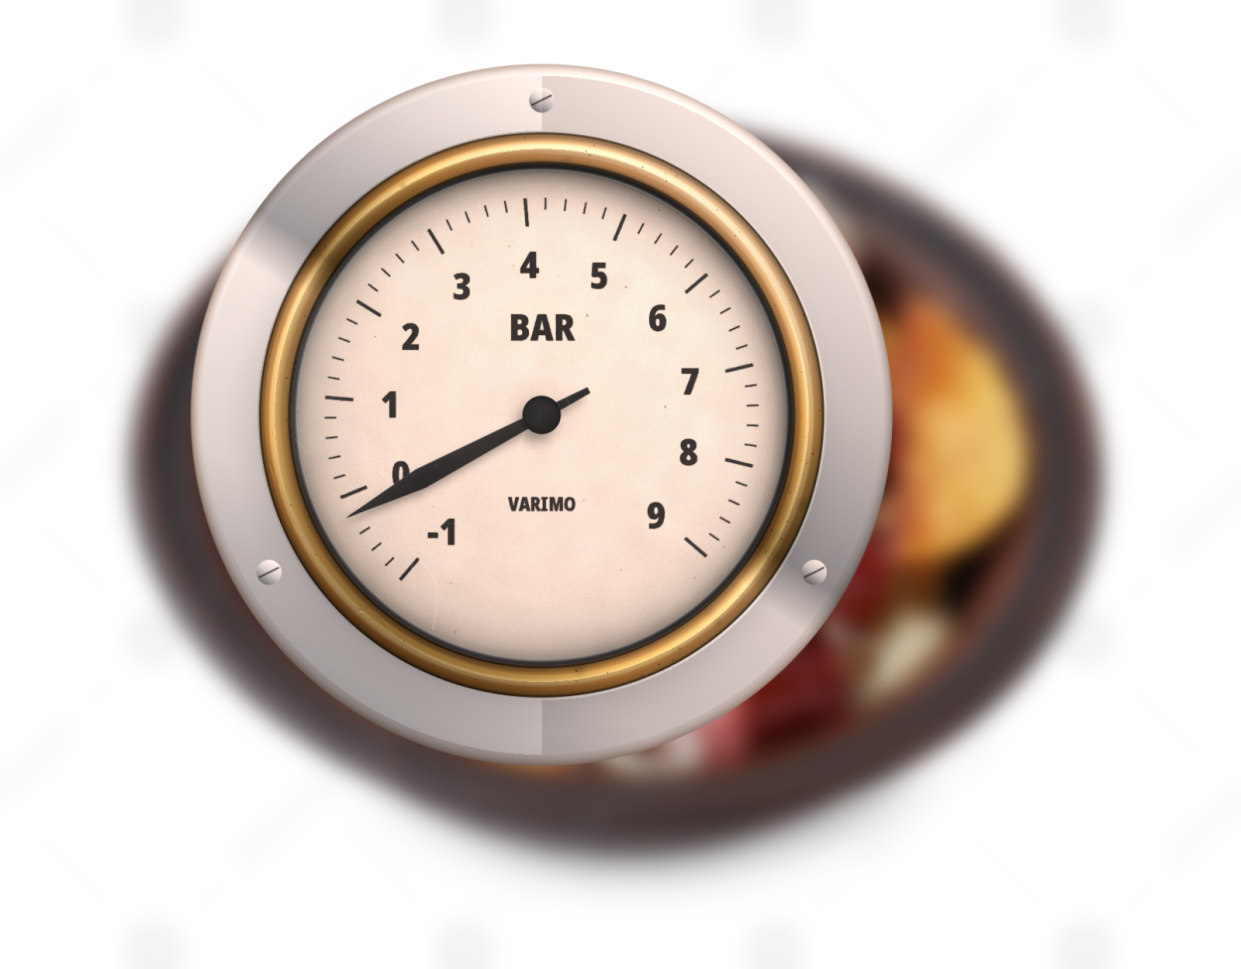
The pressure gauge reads bar -0.2
